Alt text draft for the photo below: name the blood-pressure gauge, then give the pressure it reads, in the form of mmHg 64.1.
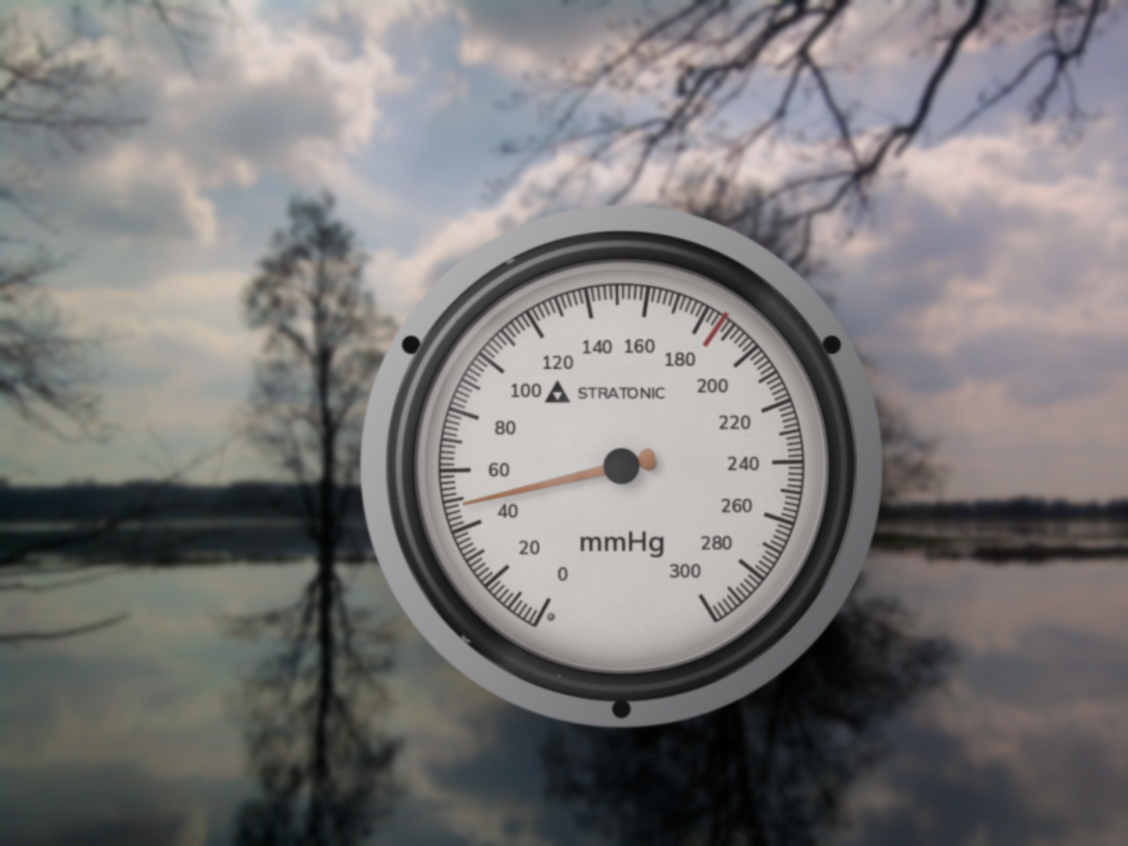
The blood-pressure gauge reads mmHg 48
